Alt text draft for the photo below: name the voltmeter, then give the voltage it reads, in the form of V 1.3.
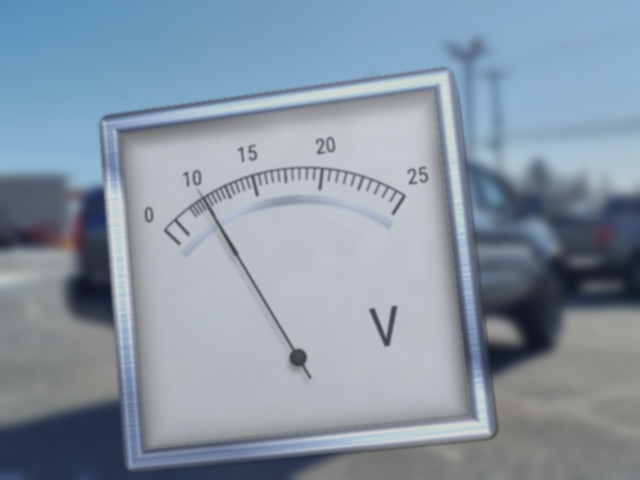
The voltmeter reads V 10
